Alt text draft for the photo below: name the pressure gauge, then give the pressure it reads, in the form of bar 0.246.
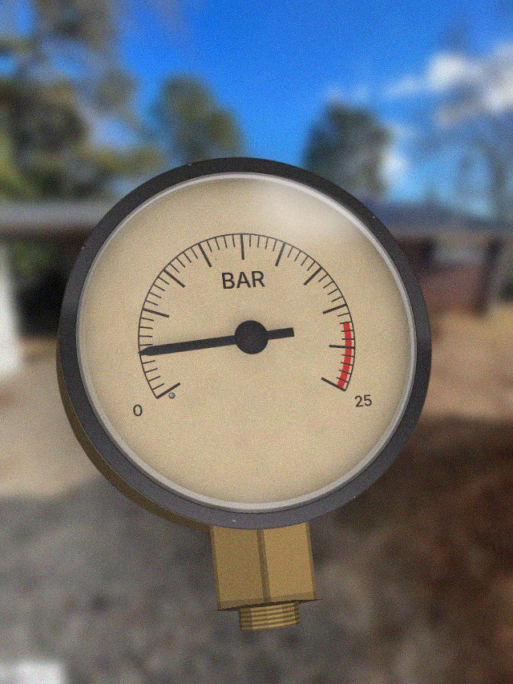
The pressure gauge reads bar 2.5
